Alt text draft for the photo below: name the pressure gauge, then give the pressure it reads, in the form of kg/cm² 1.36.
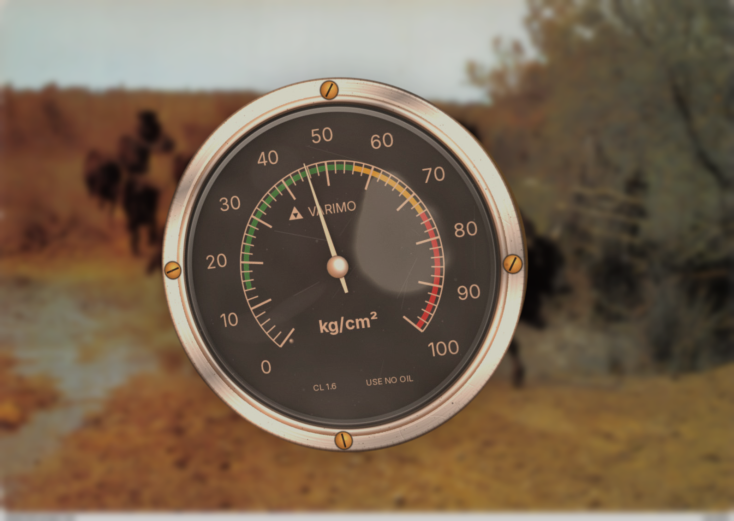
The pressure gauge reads kg/cm² 46
